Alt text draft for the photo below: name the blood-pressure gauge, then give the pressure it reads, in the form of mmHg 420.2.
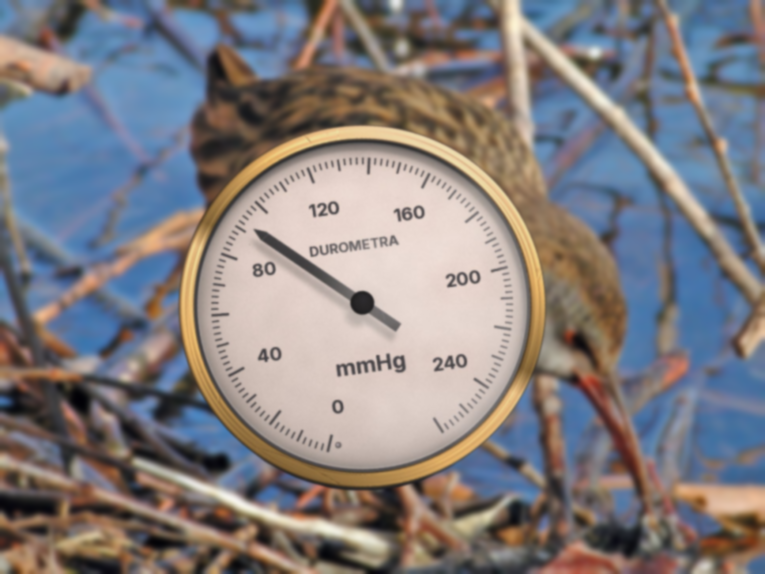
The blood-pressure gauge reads mmHg 92
